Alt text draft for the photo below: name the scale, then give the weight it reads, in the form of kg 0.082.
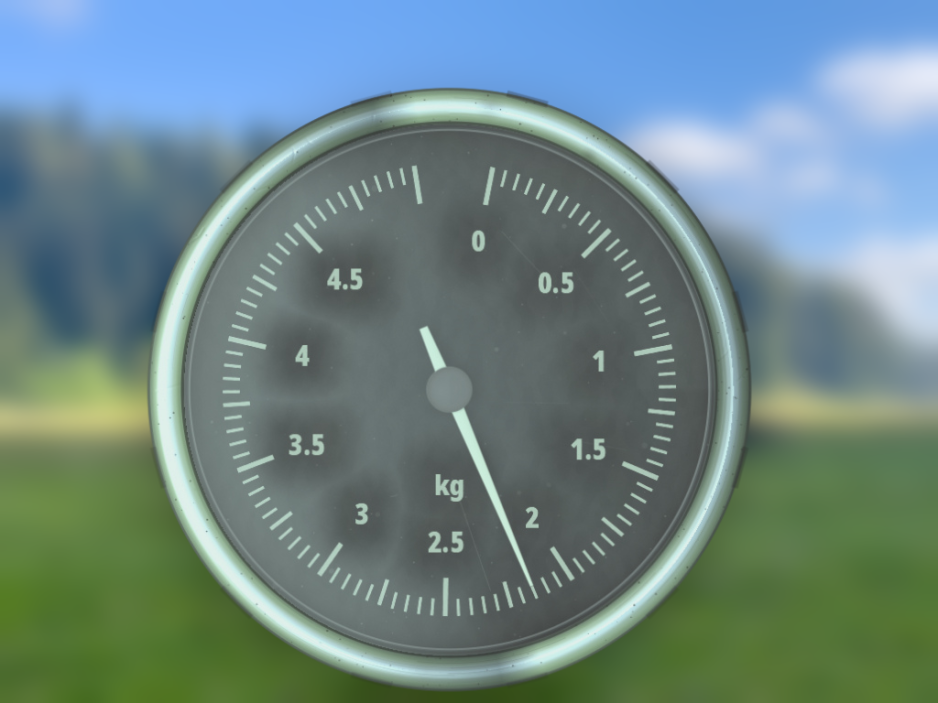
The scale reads kg 2.15
